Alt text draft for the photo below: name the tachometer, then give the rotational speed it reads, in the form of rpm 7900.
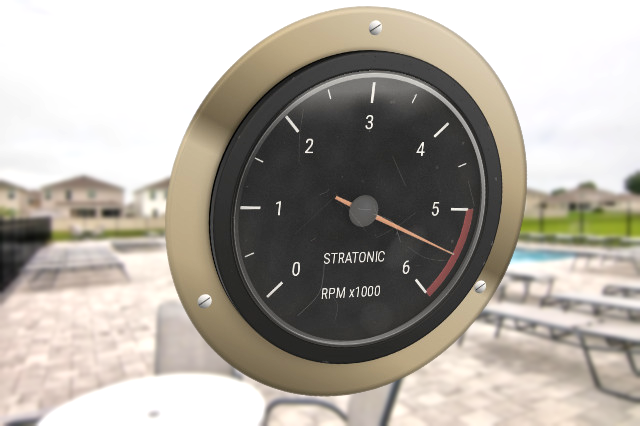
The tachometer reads rpm 5500
